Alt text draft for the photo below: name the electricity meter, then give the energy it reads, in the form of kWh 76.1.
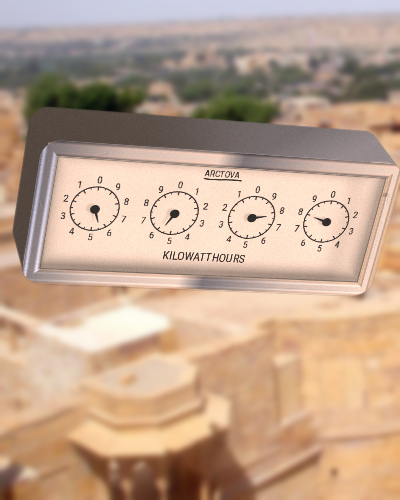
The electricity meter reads kWh 5578
